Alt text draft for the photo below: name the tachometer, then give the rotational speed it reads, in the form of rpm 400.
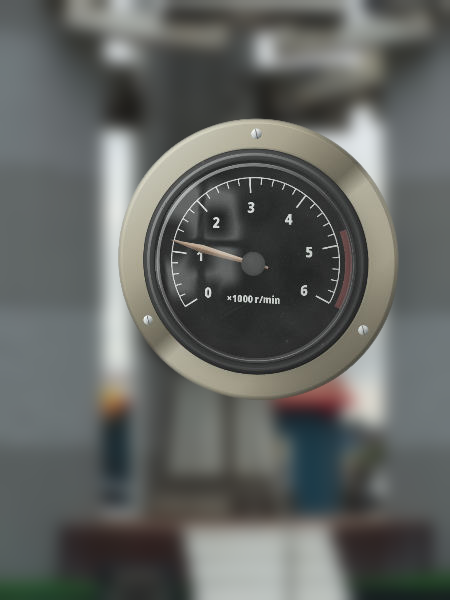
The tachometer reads rpm 1200
